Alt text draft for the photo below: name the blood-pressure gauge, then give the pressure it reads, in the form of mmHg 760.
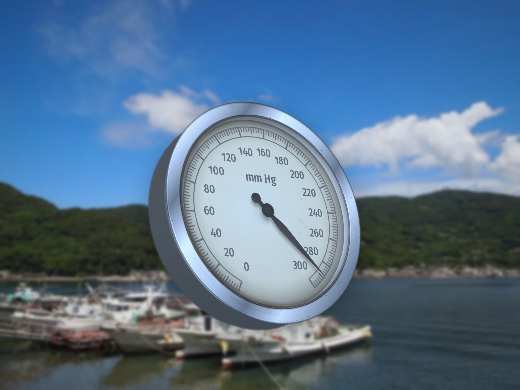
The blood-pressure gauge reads mmHg 290
